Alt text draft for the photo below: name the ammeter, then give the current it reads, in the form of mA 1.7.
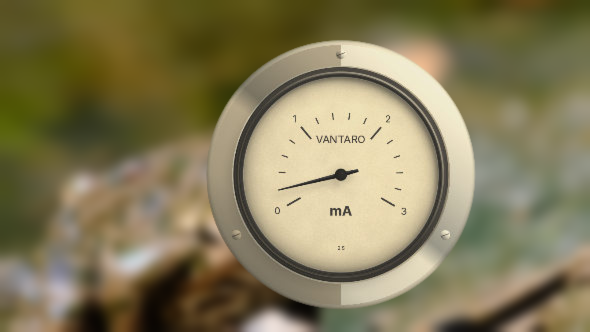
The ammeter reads mA 0.2
